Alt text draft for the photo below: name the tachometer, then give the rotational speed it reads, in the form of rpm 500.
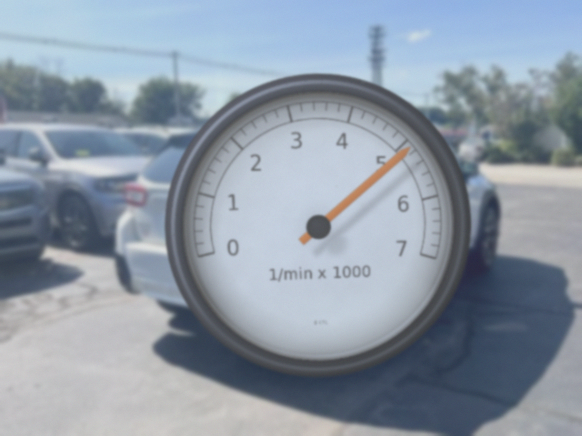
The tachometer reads rpm 5100
